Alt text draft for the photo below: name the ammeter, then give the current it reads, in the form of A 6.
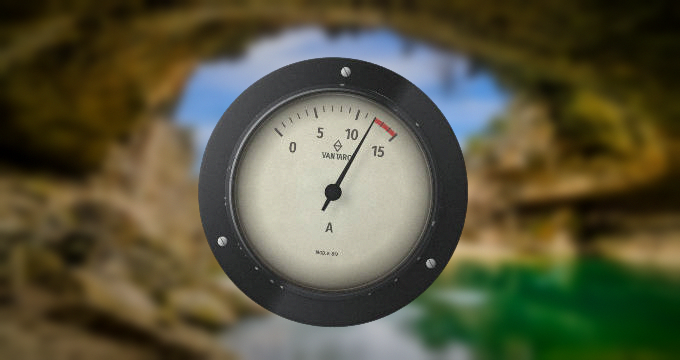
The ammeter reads A 12
